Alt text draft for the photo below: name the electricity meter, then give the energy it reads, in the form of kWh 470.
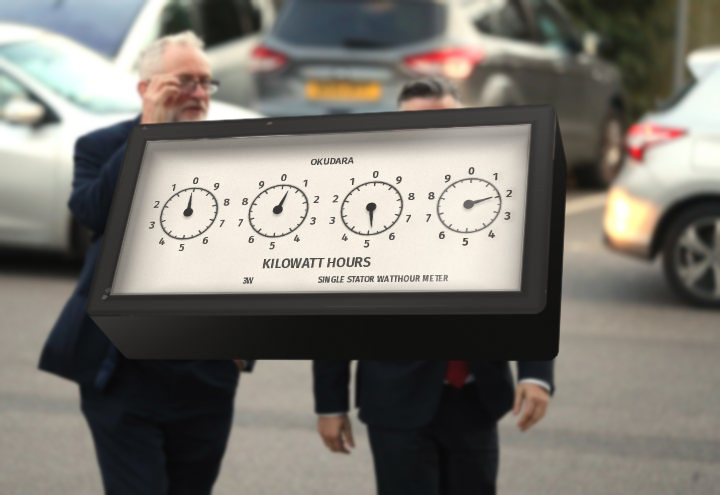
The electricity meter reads kWh 52
